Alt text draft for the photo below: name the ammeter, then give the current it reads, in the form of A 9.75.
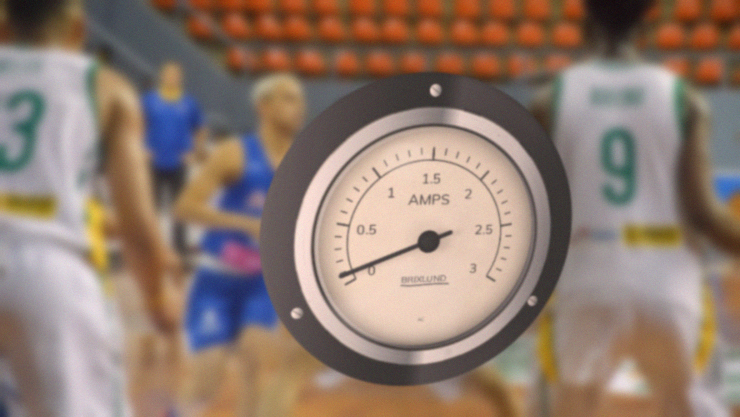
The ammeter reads A 0.1
